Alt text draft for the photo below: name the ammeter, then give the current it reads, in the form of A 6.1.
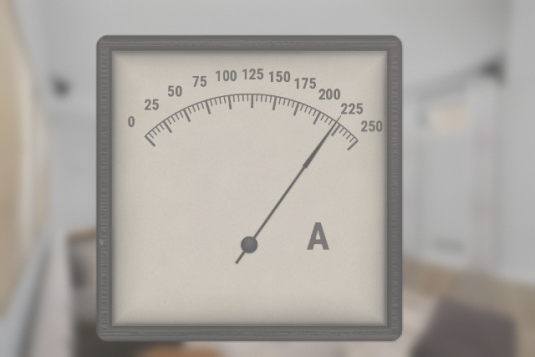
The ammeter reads A 220
